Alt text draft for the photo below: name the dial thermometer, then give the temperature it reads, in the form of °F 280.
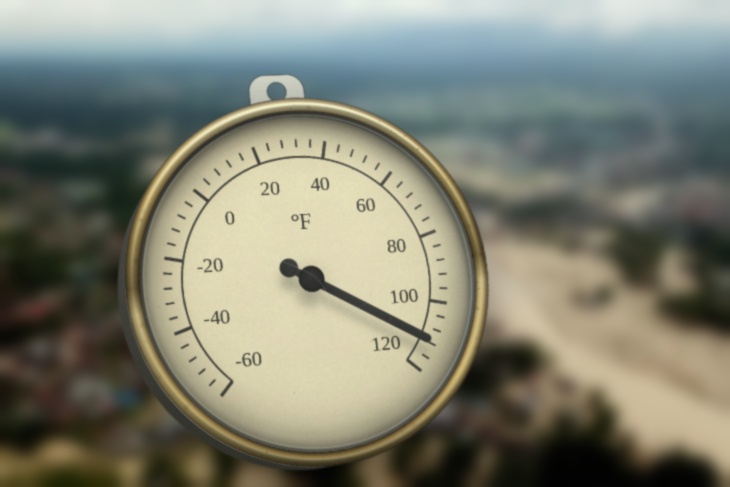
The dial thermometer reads °F 112
